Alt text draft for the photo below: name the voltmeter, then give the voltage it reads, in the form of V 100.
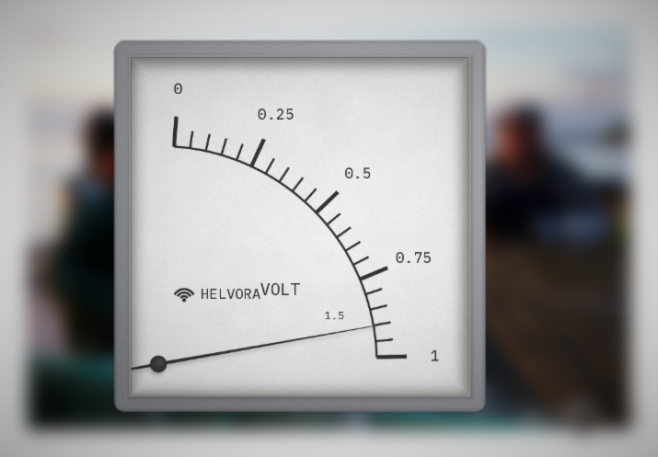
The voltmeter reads V 0.9
